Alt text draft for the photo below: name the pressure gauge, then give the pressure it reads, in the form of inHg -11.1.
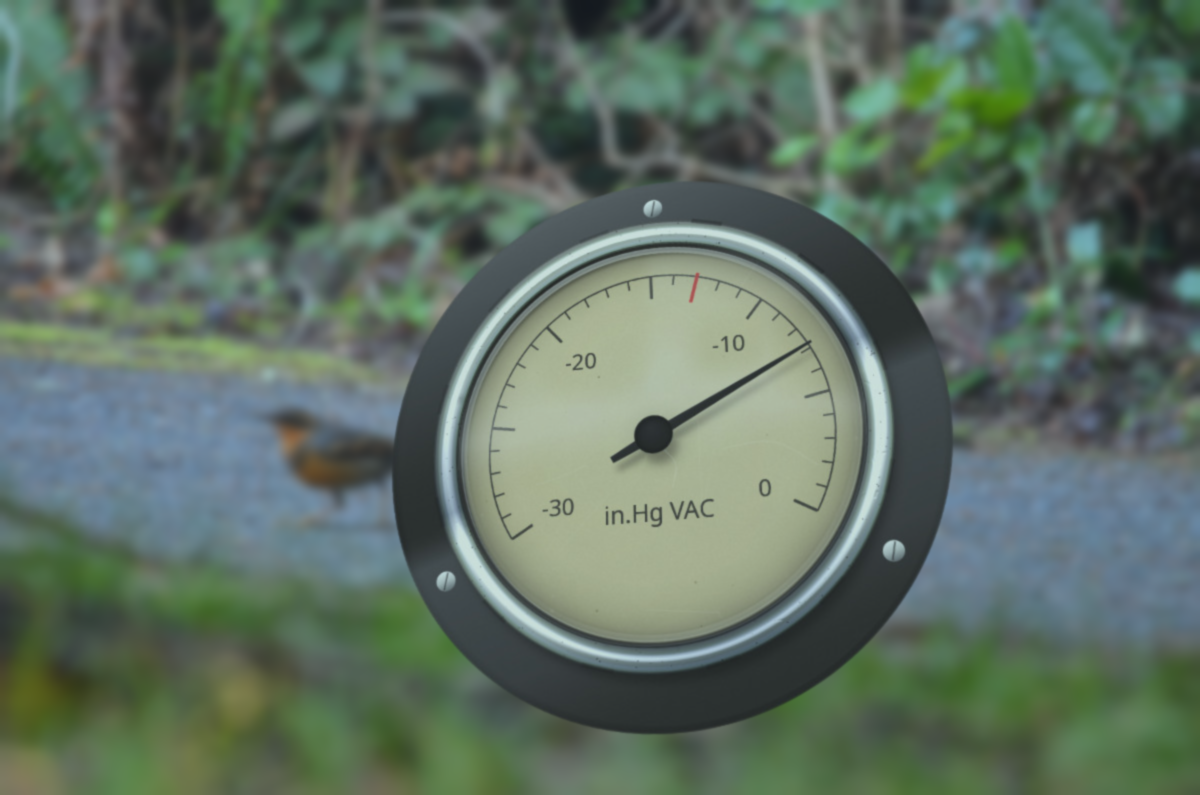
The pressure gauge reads inHg -7
